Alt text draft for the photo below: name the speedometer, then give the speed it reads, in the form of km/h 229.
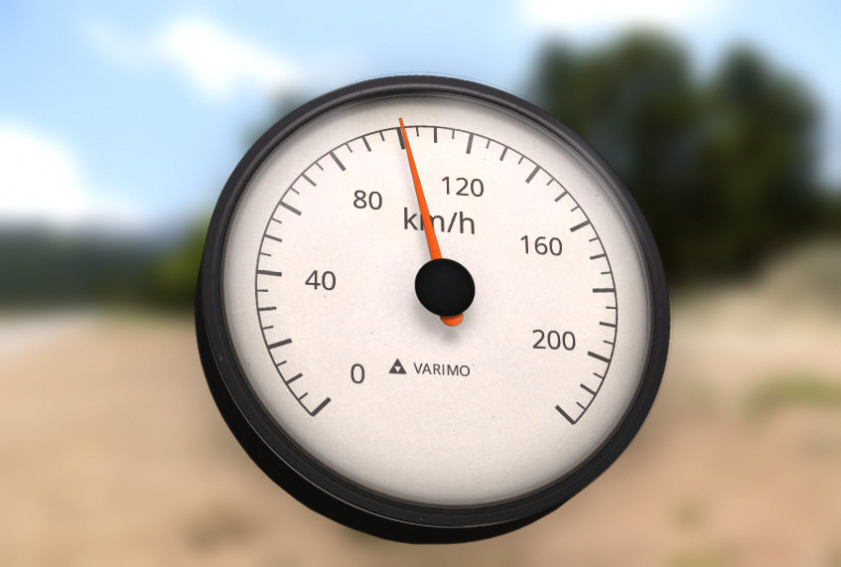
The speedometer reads km/h 100
